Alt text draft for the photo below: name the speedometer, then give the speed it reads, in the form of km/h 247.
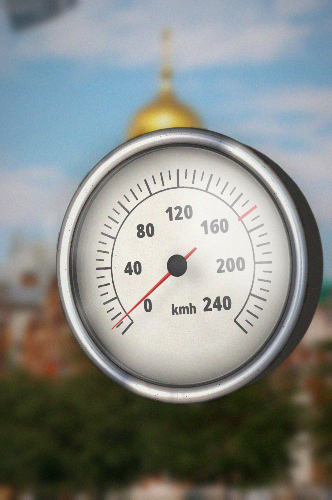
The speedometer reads km/h 5
